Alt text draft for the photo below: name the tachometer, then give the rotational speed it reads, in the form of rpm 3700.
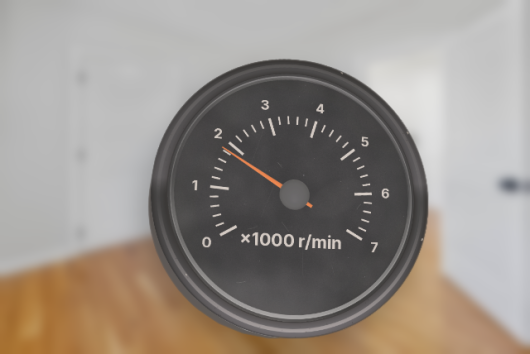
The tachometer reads rpm 1800
